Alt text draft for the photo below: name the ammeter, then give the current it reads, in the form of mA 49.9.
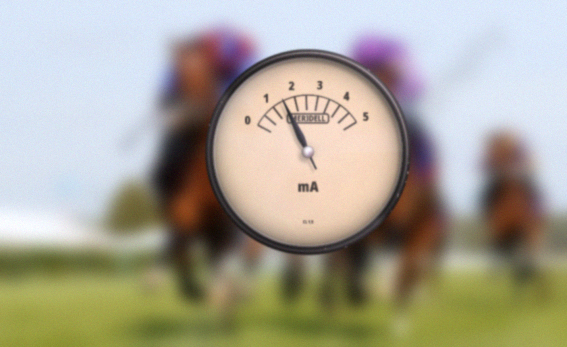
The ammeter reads mA 1.5
